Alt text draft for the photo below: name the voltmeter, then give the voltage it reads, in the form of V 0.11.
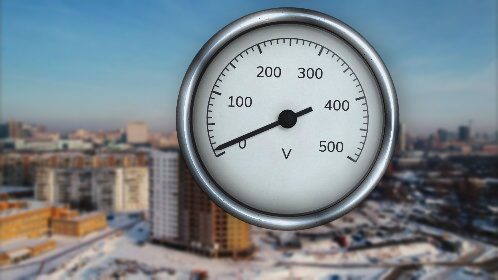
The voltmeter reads V 10
